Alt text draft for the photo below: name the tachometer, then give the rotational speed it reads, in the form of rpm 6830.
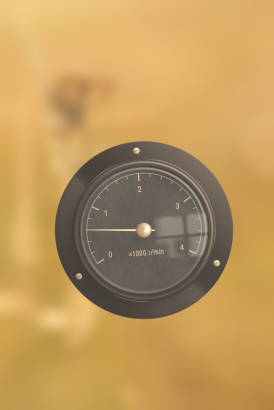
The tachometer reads rpm 600
